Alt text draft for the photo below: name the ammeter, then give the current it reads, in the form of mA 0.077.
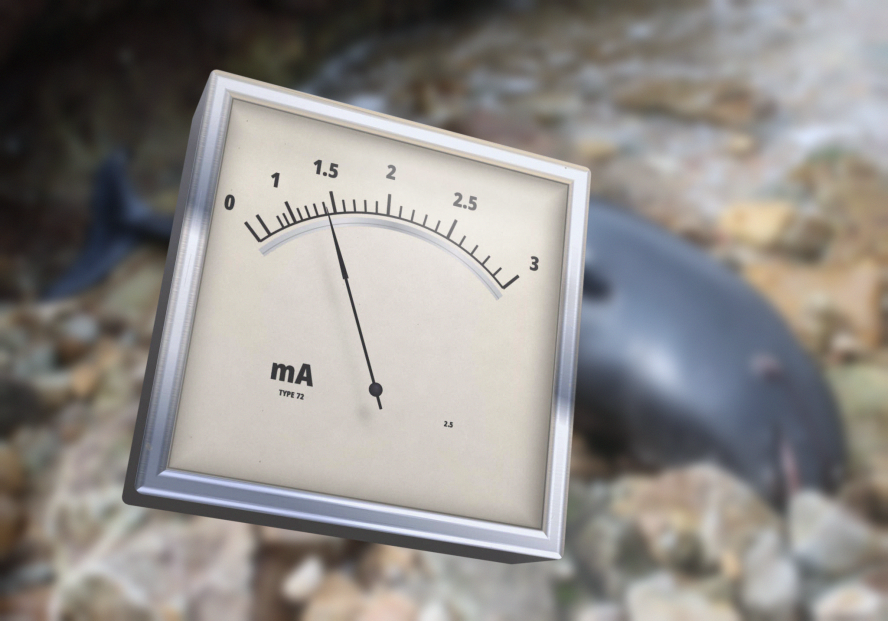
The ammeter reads mA 1.4
